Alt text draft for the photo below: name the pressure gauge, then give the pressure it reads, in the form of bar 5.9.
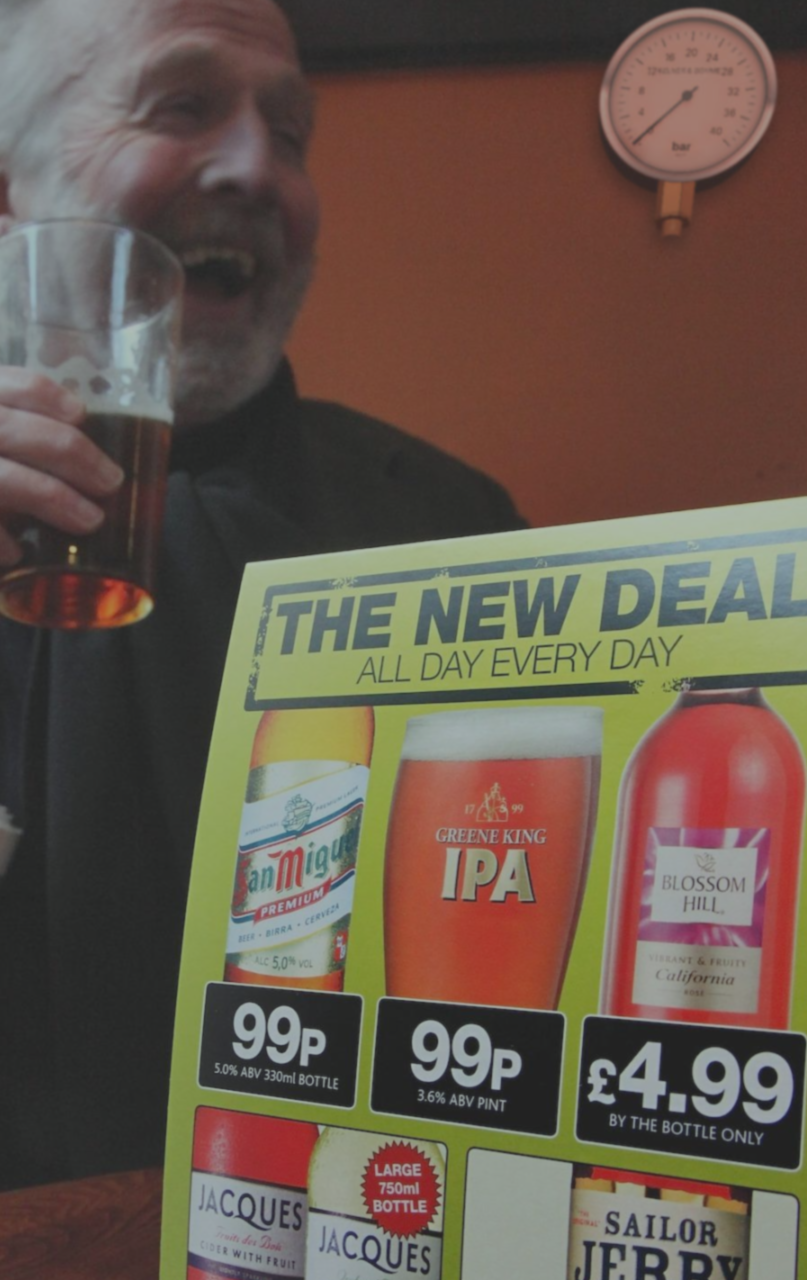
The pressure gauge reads bar 0
